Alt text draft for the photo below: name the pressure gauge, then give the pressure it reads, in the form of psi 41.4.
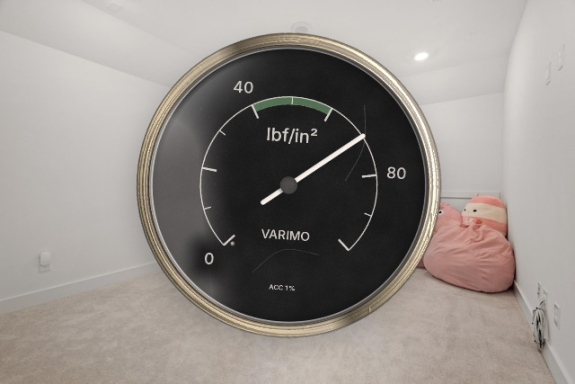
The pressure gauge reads psi 70
